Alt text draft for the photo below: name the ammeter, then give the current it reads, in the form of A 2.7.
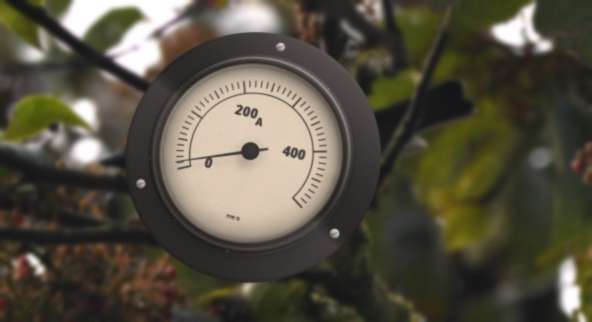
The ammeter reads A 10
